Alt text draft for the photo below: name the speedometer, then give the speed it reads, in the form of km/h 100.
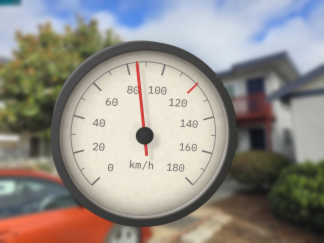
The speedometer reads km/h 85
